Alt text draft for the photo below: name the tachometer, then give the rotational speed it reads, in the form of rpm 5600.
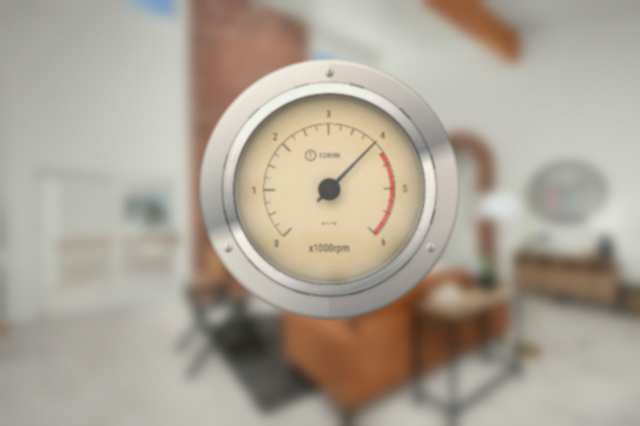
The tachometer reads rpm 4000
